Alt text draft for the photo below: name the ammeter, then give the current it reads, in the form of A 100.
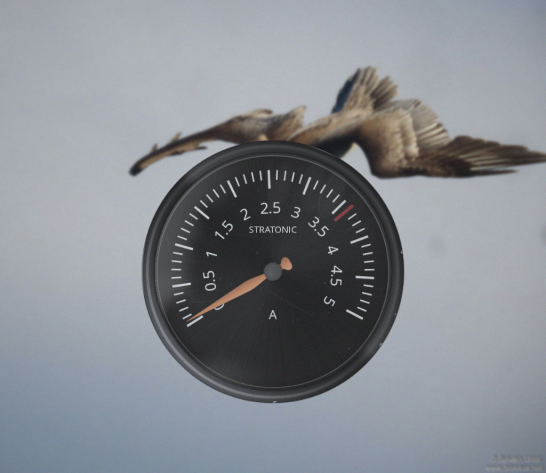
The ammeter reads A 0.05
